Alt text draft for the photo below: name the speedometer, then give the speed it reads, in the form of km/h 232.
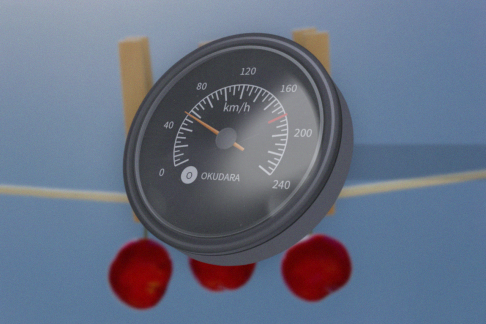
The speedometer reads km/h 55
